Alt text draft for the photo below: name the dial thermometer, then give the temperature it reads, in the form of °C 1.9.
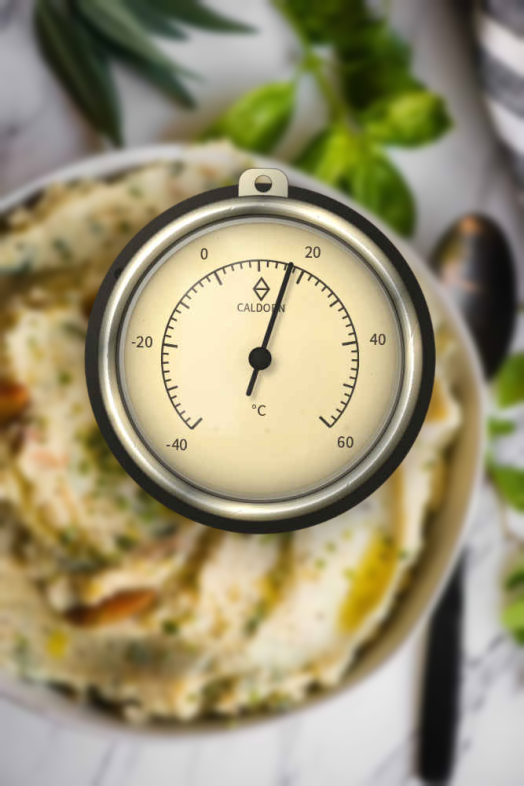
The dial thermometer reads °C 17
